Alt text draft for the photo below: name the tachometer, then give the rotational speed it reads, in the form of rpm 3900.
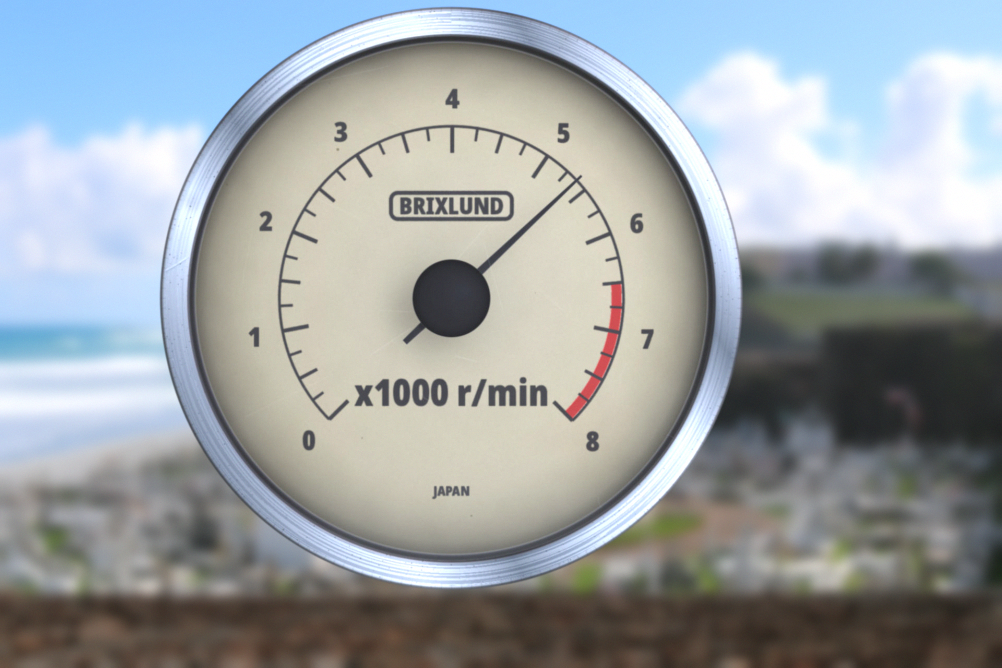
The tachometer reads rpm 5375
